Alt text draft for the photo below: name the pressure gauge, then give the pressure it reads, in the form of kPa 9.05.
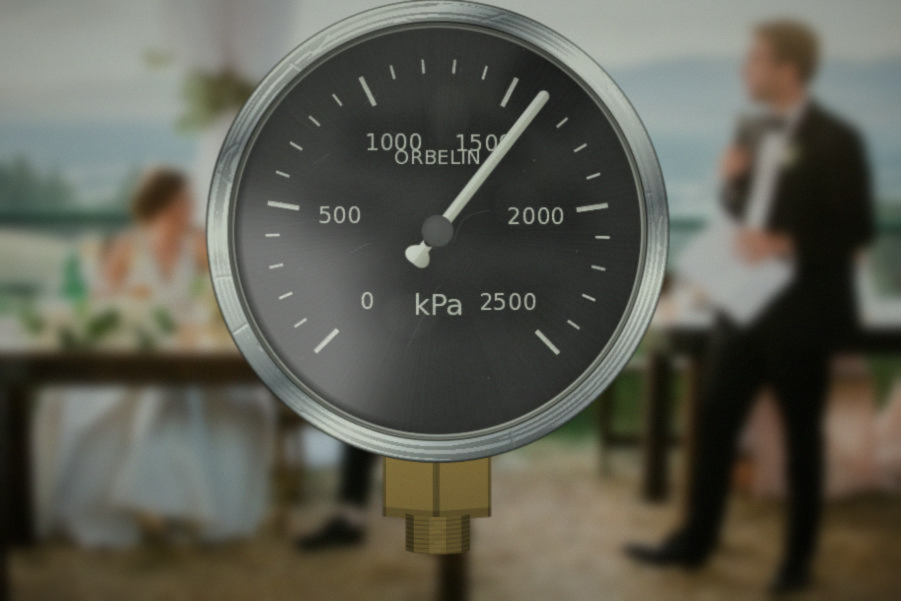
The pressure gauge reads kPa 1600
